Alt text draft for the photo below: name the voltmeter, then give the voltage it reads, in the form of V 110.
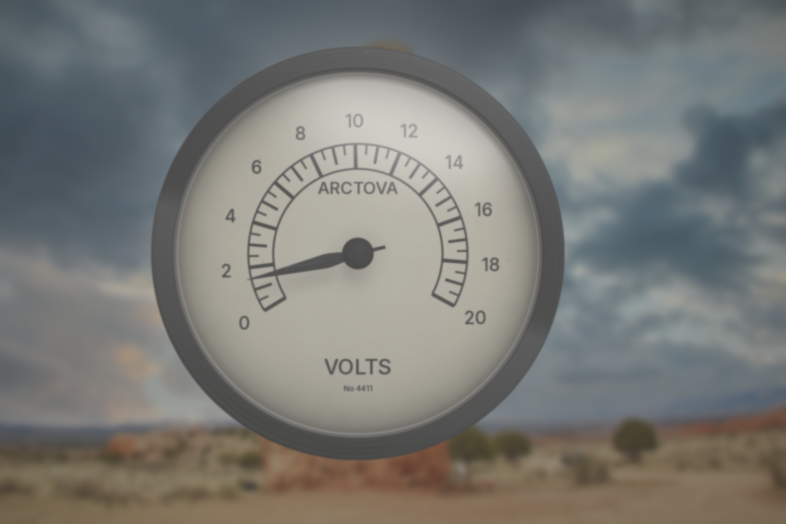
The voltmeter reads V 1.5
